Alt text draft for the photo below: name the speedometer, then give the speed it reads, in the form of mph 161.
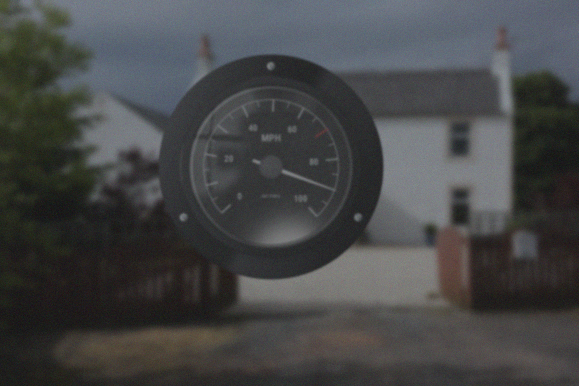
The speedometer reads mph 90
